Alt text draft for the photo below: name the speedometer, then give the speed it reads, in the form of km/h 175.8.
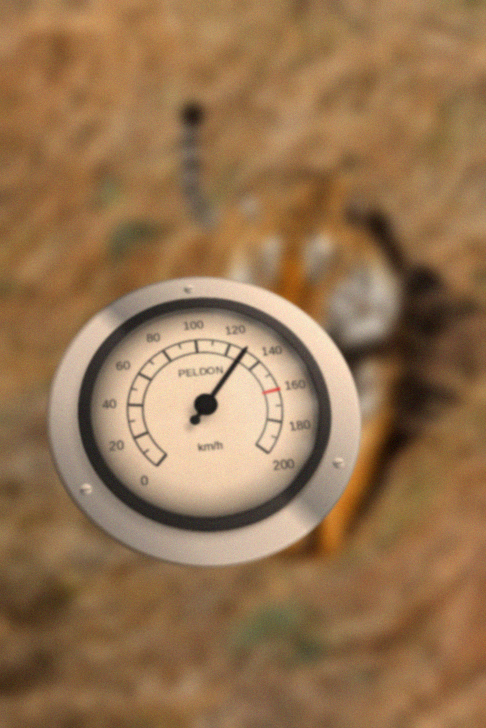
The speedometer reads km/h 130
